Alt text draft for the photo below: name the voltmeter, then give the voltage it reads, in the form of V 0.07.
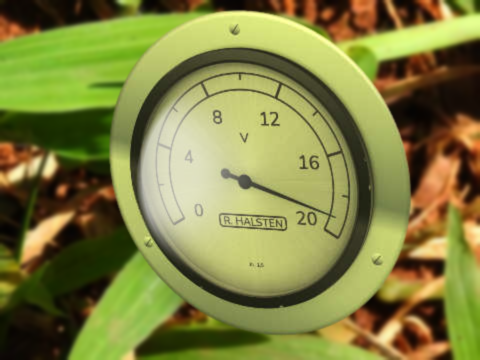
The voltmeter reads V 19
